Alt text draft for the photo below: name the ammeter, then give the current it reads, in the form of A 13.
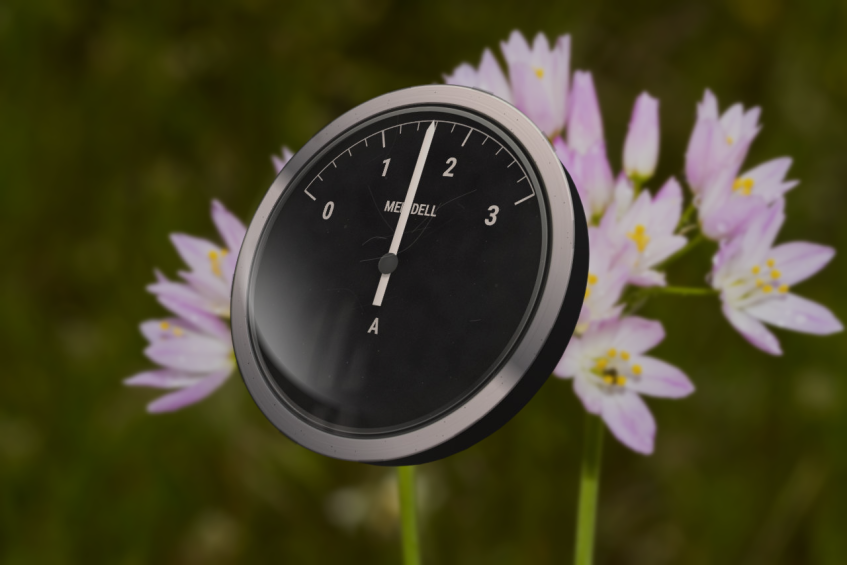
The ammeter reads A 1.6
